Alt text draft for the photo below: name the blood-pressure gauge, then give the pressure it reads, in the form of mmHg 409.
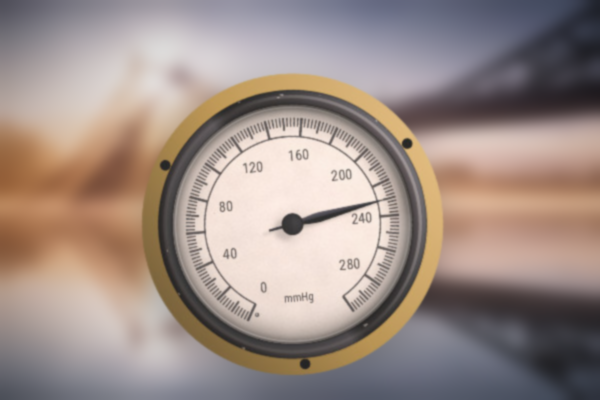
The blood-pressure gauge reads mmHg 230
